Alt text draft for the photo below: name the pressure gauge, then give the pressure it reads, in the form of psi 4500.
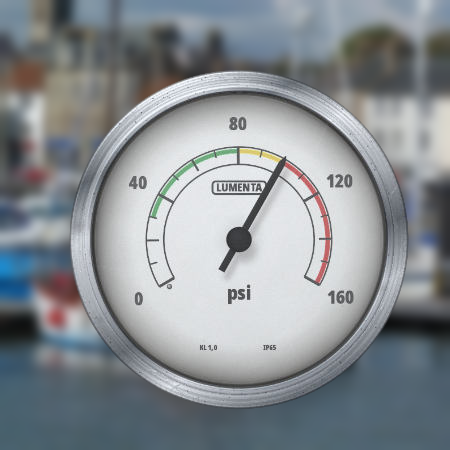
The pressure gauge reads psi 100
